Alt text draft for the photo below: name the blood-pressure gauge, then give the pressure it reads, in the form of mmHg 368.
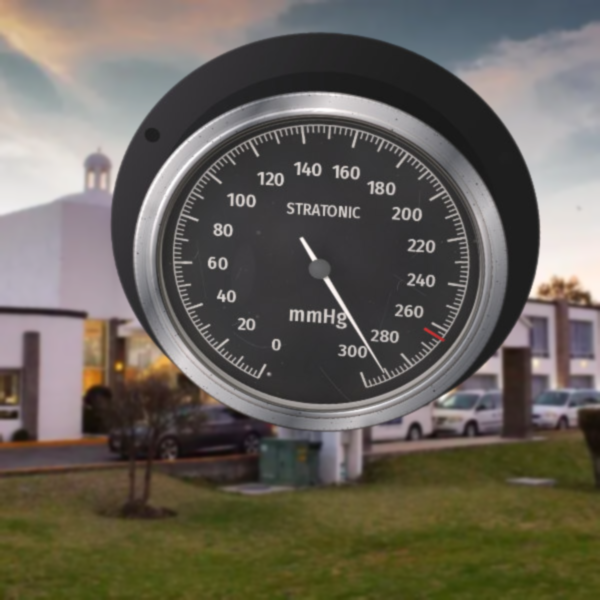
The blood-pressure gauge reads mmHg 290
